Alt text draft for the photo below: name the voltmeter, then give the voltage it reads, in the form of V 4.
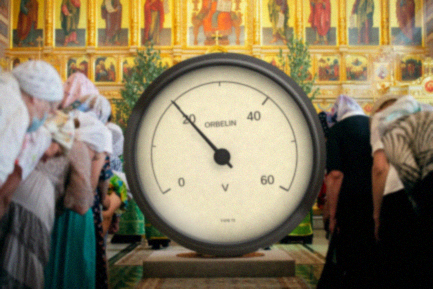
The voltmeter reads V 20
